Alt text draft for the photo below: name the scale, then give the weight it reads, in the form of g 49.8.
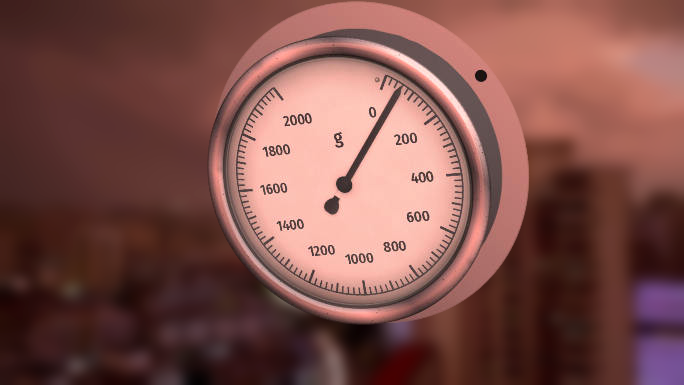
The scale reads g 60
